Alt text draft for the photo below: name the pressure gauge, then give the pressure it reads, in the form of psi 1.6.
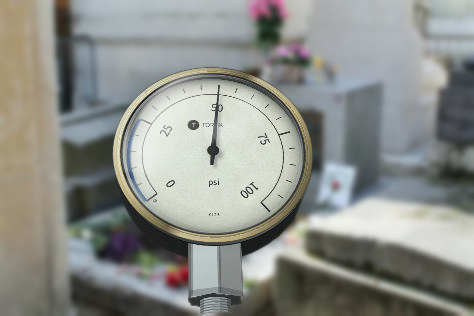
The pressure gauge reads psi 50
